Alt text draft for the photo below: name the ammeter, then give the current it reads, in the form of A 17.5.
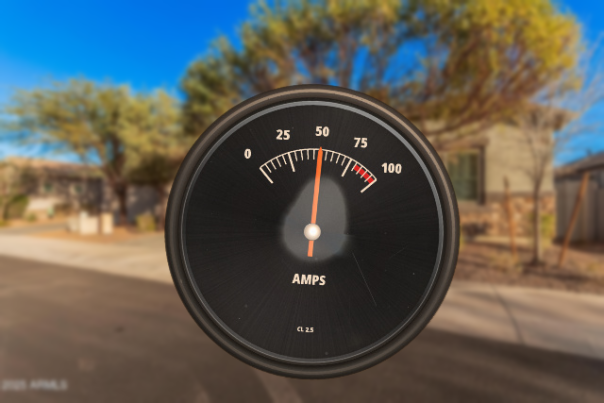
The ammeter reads A 50
